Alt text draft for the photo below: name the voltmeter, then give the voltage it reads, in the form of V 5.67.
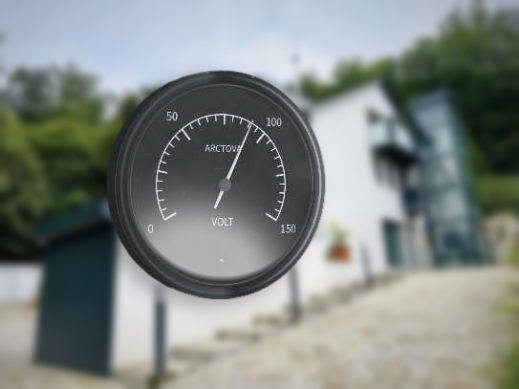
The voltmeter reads V 90
